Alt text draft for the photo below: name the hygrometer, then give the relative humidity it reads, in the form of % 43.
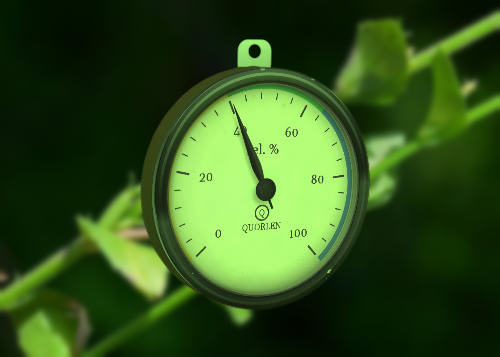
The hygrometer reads % 40
